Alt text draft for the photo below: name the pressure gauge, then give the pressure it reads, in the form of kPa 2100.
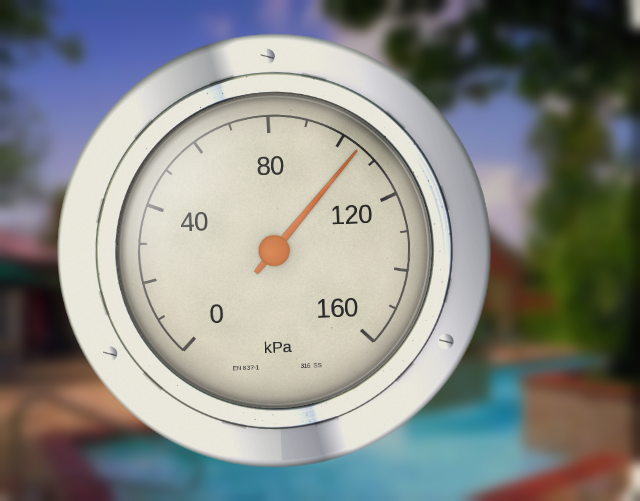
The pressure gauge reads kPa 105
